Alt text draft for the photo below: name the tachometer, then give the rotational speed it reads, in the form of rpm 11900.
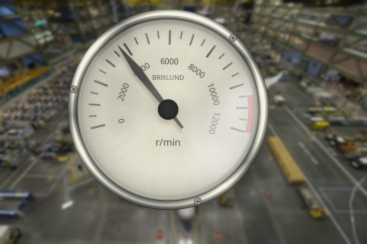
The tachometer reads rpm 3750
